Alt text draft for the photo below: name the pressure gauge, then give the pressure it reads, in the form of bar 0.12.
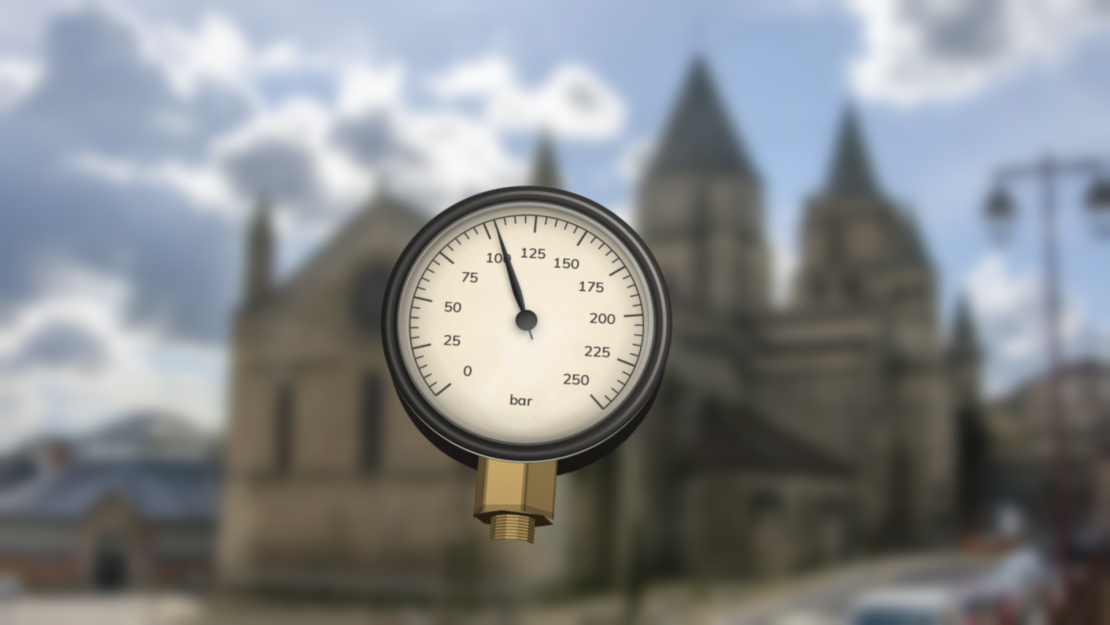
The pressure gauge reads bar 105
